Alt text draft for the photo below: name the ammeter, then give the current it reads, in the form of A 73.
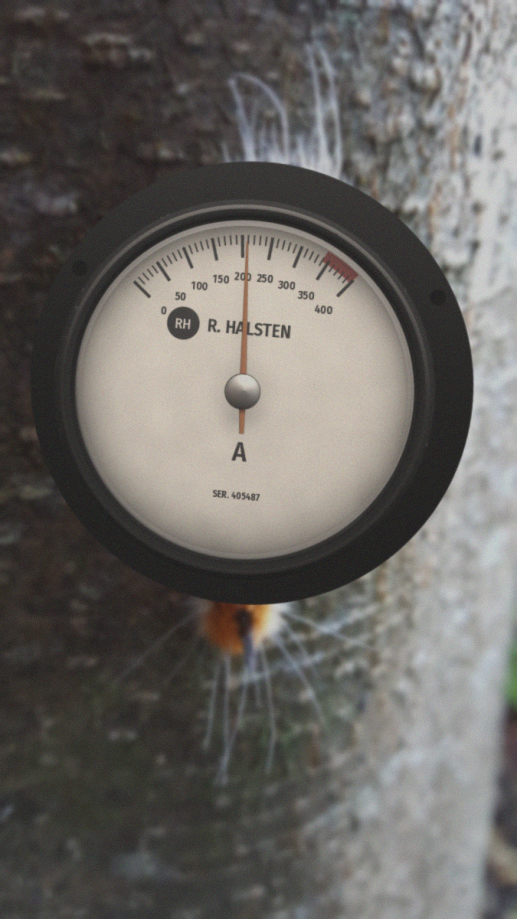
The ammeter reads A 210
